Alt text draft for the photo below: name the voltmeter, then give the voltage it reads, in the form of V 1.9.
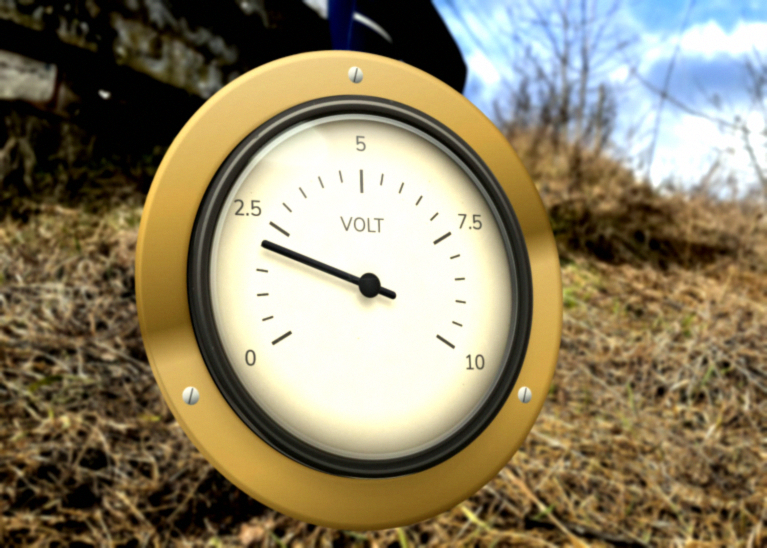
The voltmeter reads V 2
